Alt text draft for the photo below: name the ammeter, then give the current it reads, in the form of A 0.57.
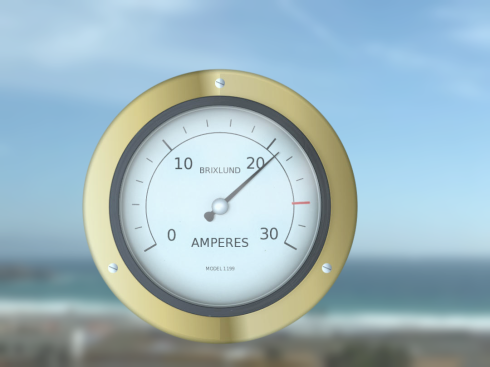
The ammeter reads A 21
